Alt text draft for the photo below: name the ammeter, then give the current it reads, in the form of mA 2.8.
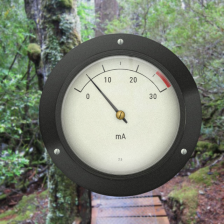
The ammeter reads mA 5
